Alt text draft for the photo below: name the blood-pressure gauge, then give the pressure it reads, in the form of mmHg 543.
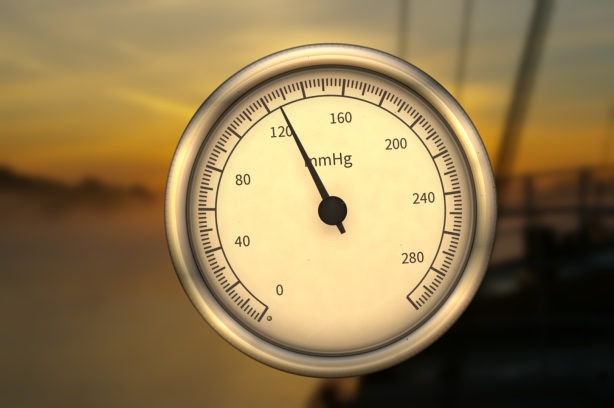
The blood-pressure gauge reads mmHg 126
